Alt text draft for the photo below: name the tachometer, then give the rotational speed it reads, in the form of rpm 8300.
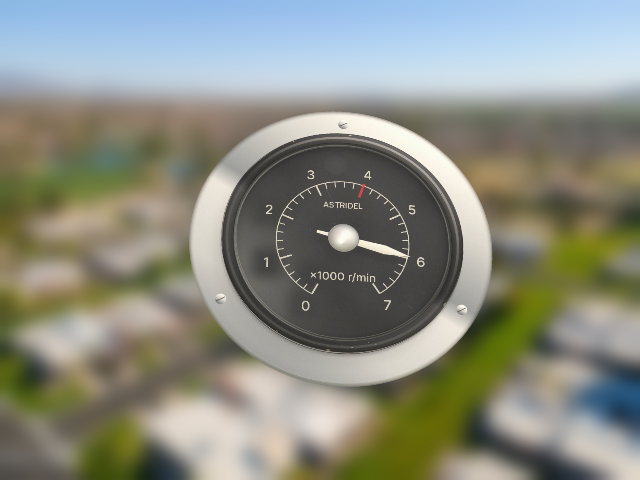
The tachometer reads rpm 6000
